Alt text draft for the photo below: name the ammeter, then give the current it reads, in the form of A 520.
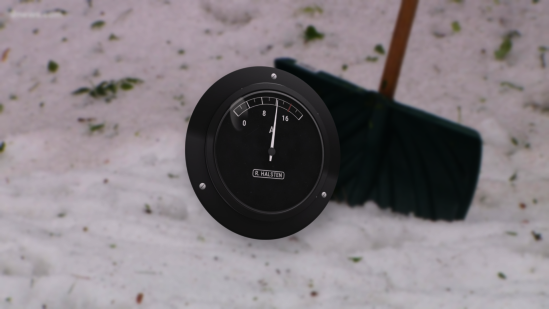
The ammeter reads A 12
